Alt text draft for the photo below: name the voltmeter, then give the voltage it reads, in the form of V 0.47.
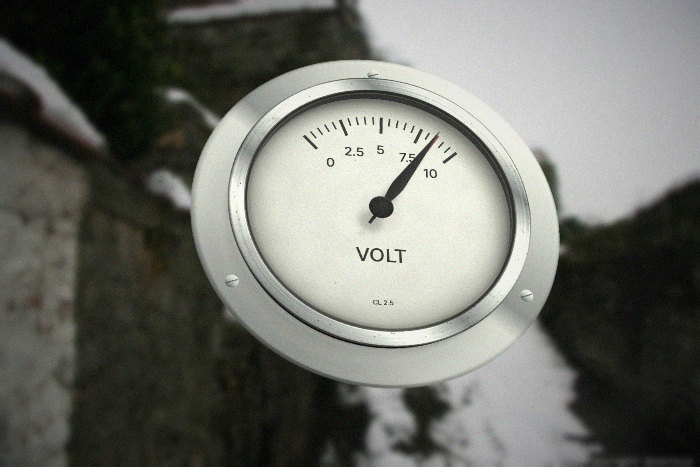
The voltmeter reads V 8.5
